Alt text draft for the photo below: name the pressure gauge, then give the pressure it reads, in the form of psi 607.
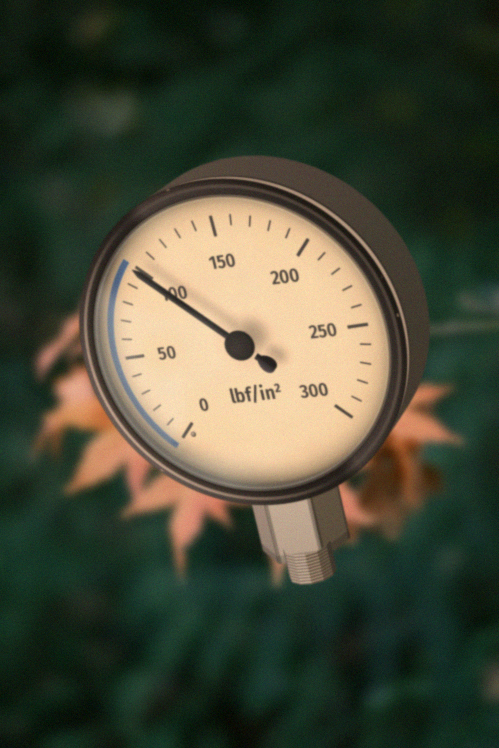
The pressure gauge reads psi 100
